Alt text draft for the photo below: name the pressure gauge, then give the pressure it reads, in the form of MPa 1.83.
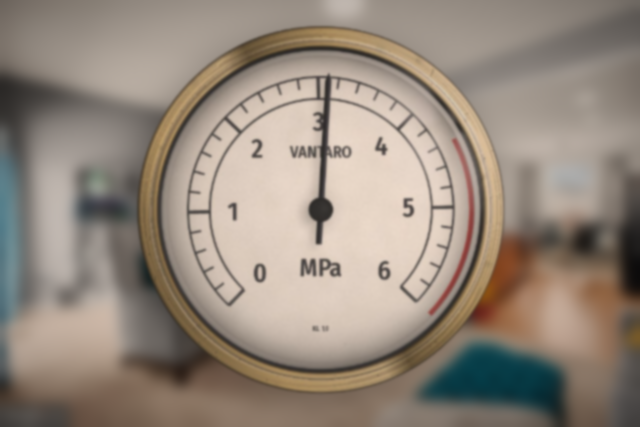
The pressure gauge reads MPa 3.1
